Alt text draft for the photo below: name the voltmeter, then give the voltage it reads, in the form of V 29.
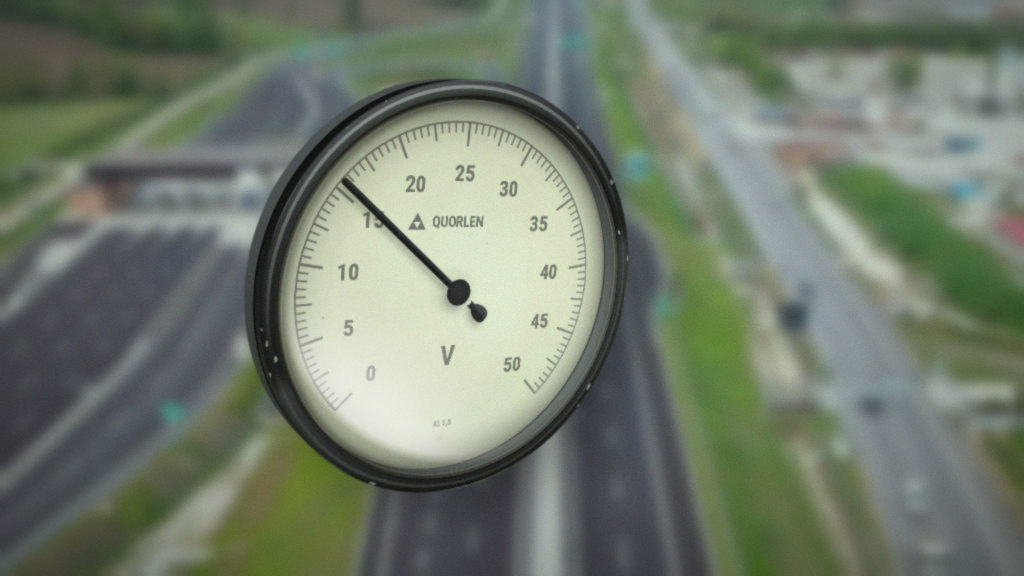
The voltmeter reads V 15.5
